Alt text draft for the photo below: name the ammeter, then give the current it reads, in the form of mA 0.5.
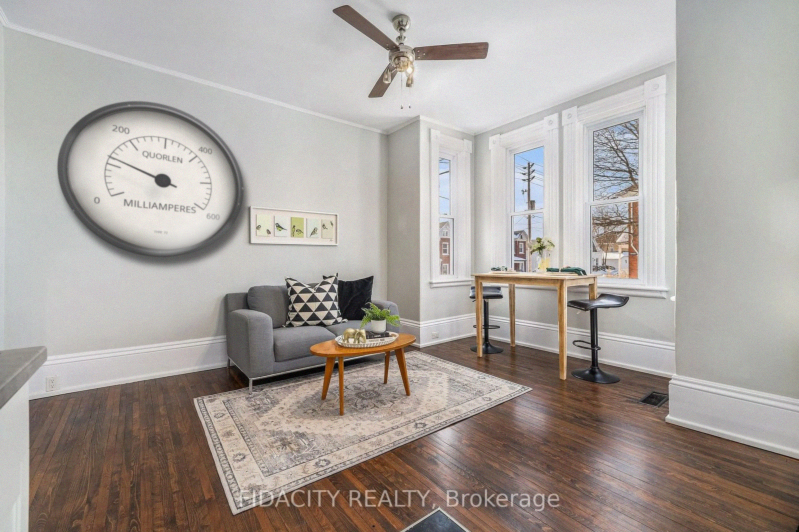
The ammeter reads mA 120
